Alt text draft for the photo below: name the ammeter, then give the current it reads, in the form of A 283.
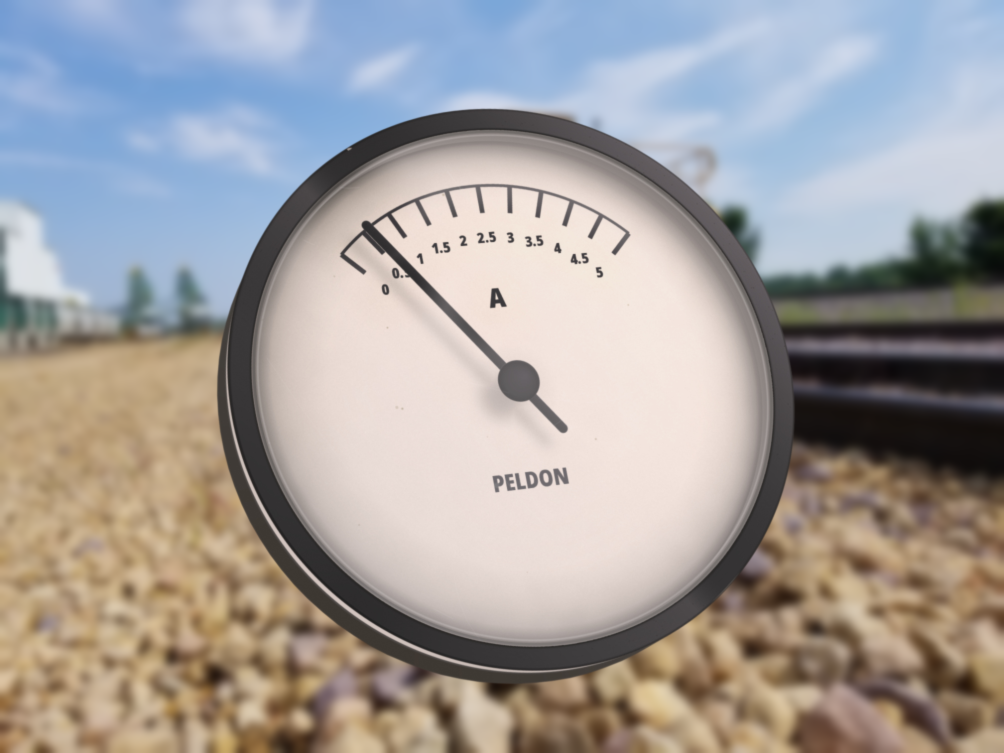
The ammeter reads A 0.5
